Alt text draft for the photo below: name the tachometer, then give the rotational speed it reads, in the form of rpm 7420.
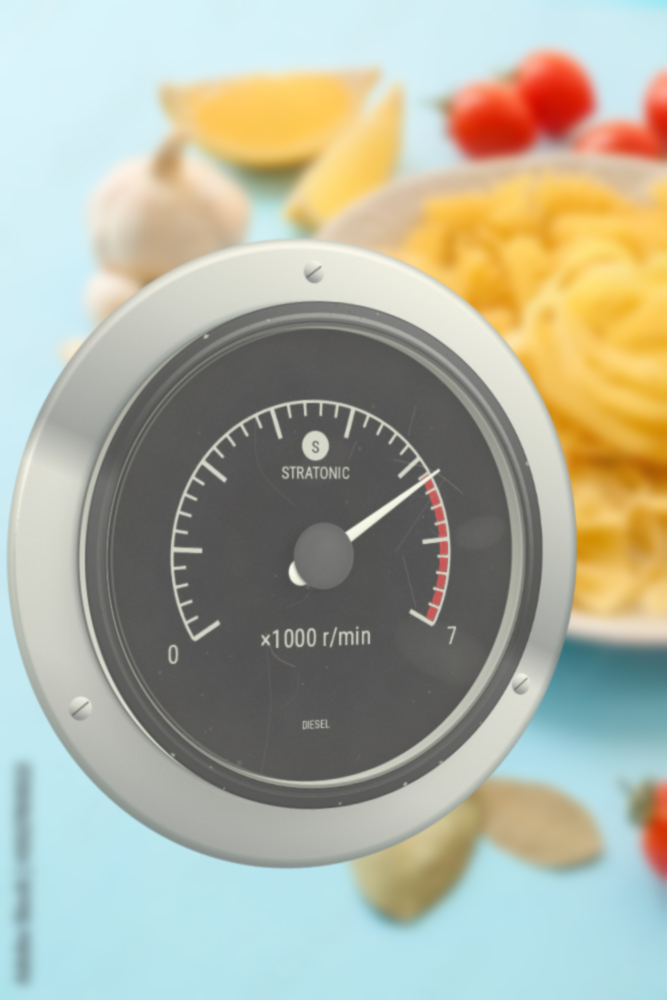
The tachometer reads rpm 5200
